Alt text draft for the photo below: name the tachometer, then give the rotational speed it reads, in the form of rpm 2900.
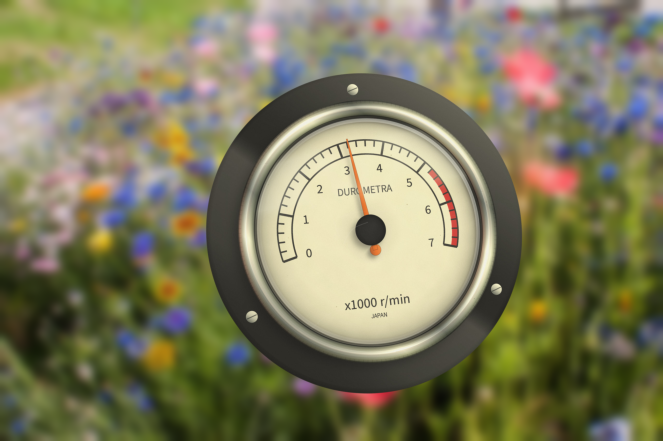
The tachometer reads rpm 3200
